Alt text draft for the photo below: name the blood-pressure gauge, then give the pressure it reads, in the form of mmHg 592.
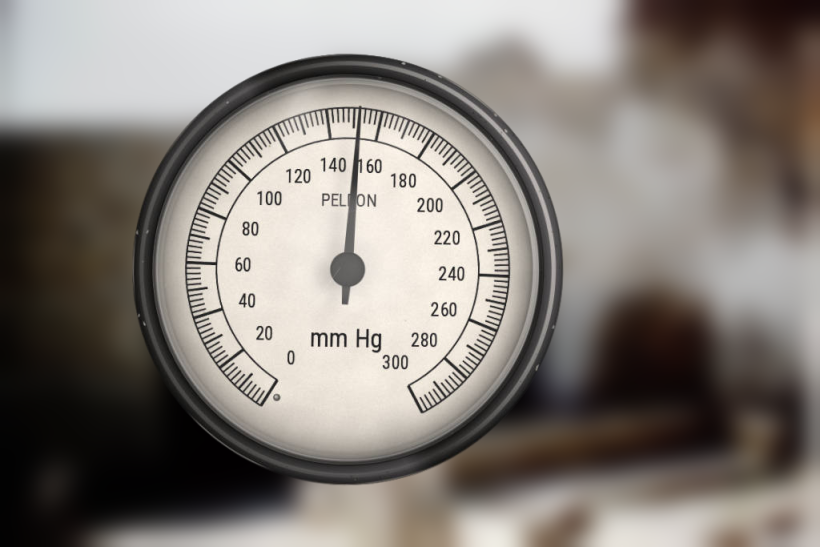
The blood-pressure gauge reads mmHg 152
